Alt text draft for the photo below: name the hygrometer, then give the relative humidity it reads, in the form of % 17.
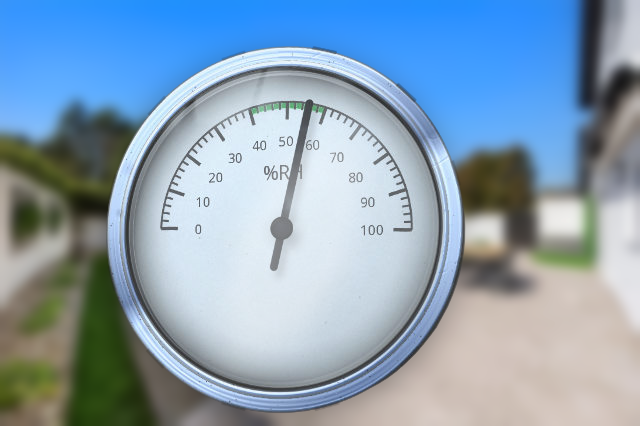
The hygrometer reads % 56
